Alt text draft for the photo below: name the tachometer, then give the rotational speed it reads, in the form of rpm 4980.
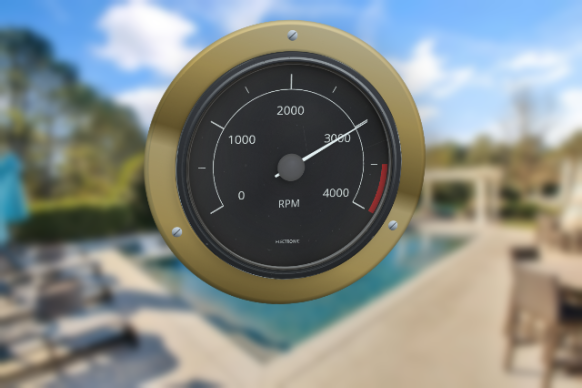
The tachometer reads rpm 3000
